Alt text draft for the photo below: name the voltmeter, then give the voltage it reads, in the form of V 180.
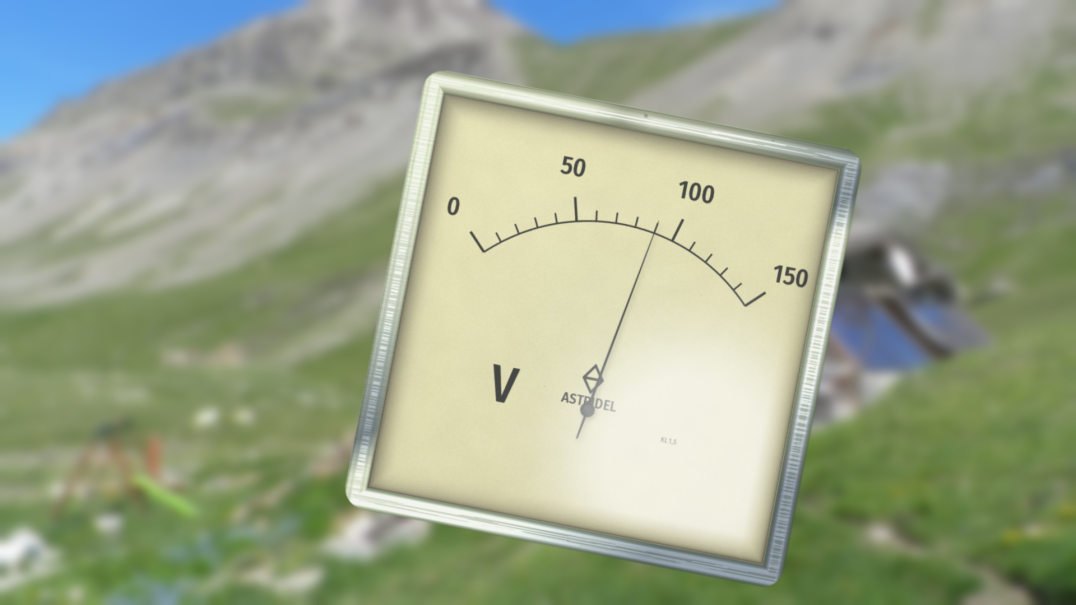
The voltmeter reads V 90
